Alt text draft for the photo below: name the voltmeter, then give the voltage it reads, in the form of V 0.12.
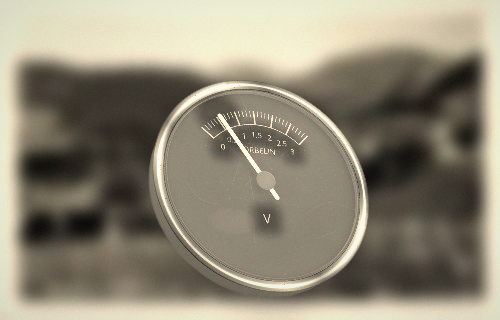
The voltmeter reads V 0.5
